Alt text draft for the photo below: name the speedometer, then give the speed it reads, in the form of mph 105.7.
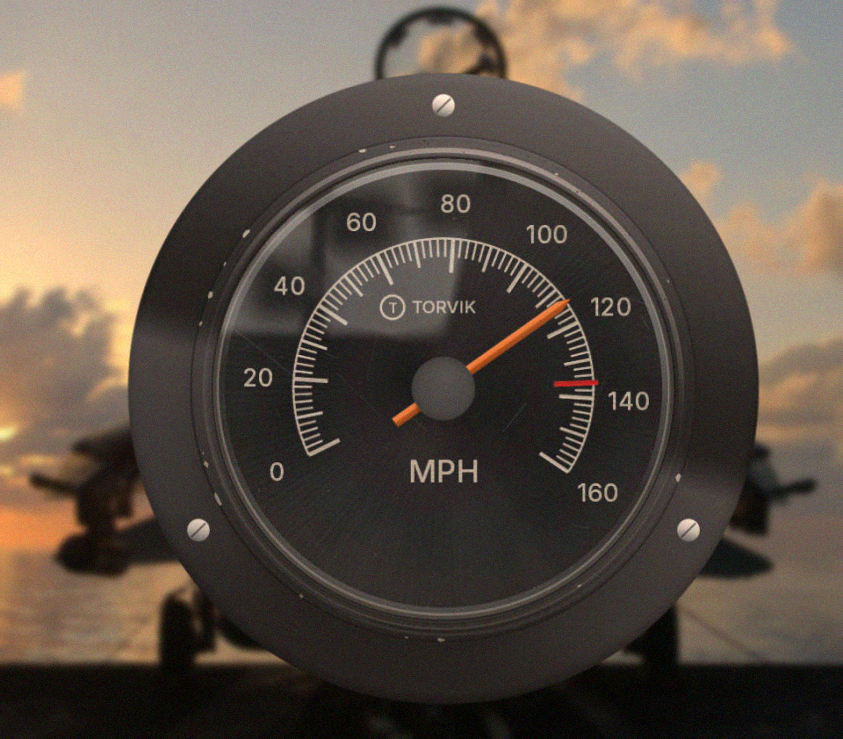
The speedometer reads mph 114
